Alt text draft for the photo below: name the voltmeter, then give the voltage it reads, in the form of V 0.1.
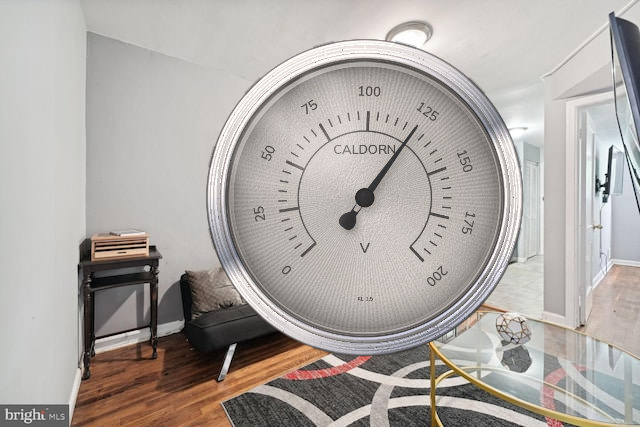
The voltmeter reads V 125
